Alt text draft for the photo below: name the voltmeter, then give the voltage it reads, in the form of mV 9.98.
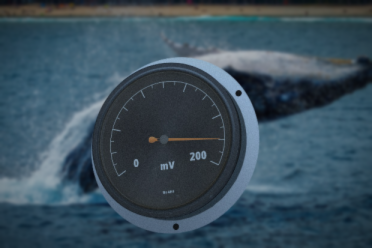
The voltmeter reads mV 180
